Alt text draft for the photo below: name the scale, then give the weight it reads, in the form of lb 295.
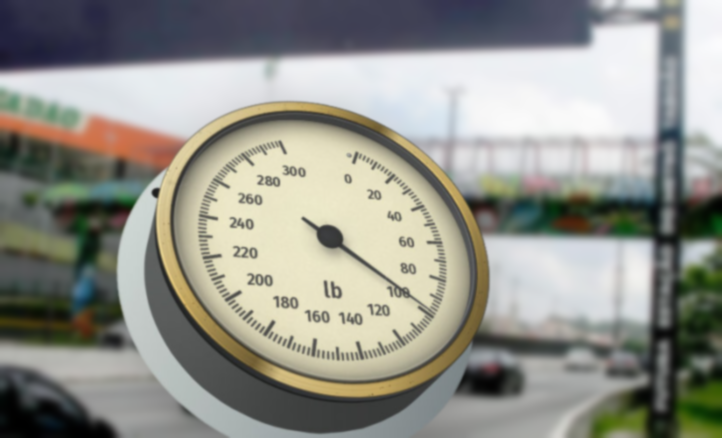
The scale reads lb 100
